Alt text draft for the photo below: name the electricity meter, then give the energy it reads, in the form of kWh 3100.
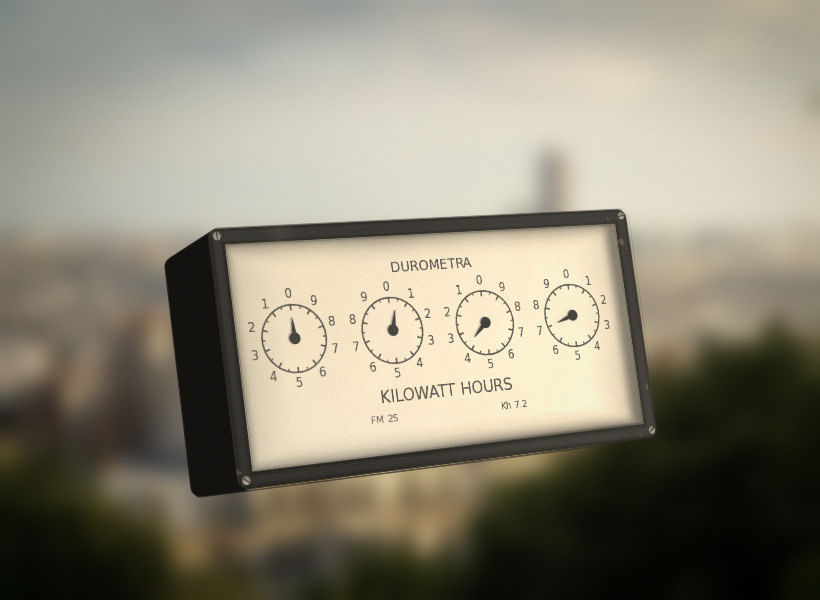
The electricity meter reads kWh 37
